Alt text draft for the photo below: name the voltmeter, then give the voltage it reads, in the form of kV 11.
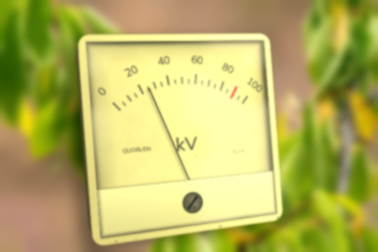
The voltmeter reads kV 25
